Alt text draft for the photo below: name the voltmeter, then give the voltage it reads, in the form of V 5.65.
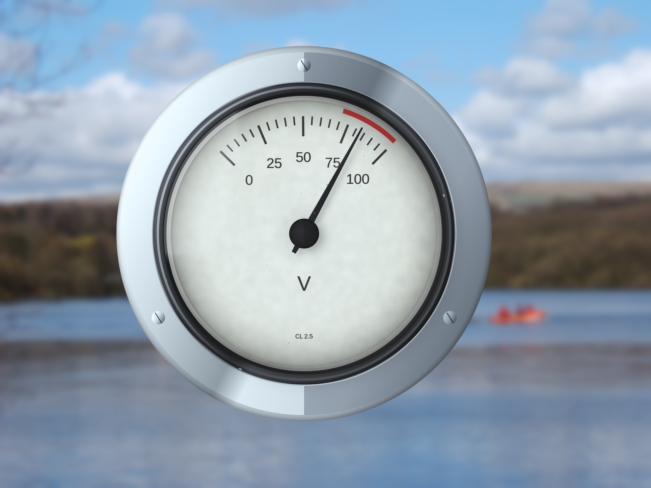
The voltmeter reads V 82.5
